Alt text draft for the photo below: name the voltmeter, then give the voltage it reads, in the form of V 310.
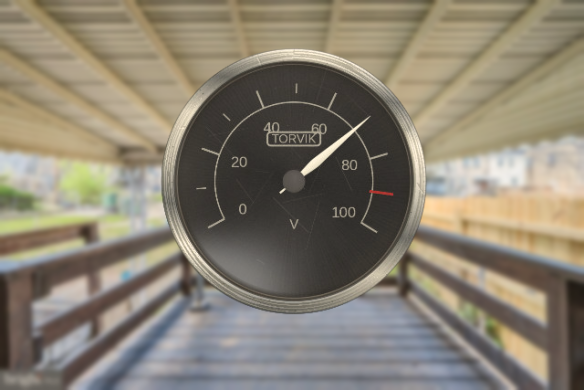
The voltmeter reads V 70
